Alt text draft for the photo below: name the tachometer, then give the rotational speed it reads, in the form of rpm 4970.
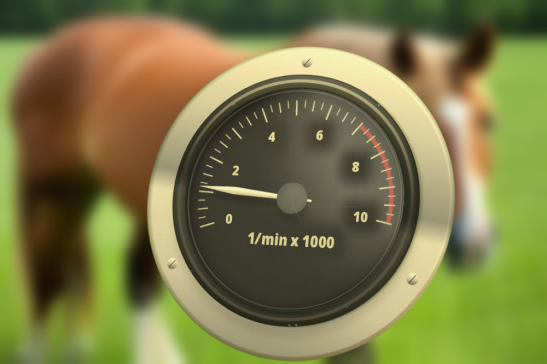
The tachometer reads rpm 1125
